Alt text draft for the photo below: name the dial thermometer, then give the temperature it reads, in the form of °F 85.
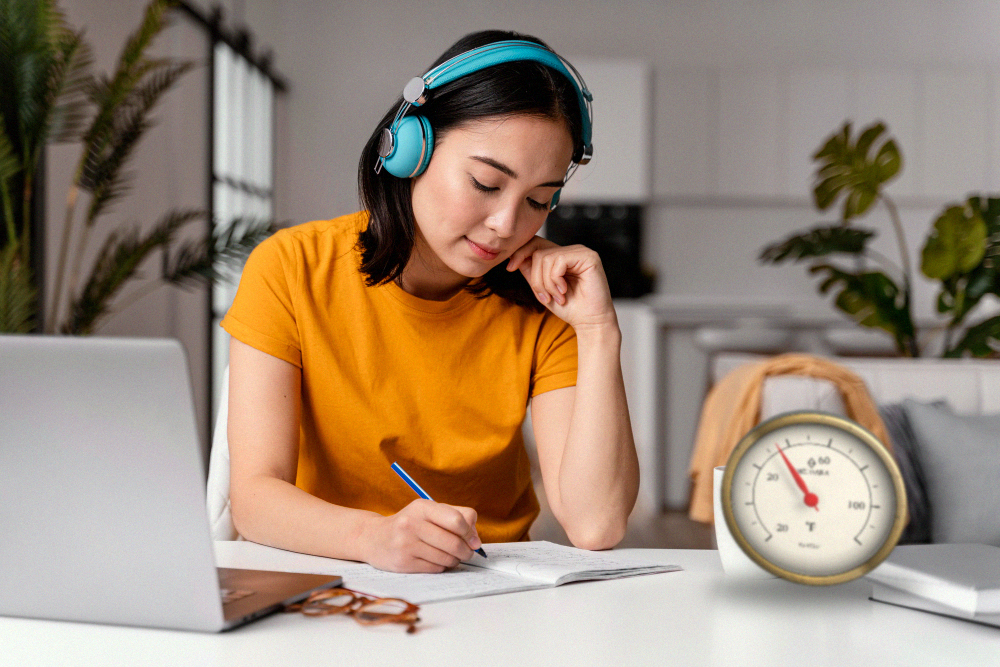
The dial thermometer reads °F 35
